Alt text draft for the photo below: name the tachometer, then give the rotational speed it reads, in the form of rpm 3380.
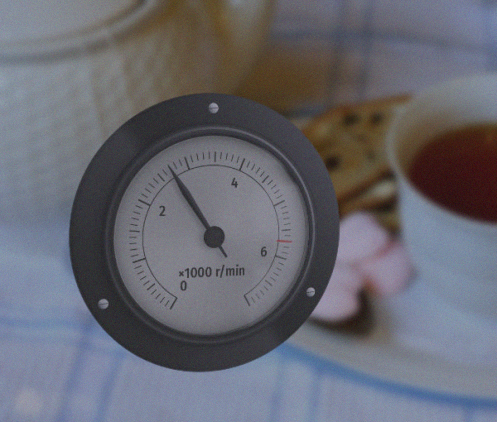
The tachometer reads rpm 2700
